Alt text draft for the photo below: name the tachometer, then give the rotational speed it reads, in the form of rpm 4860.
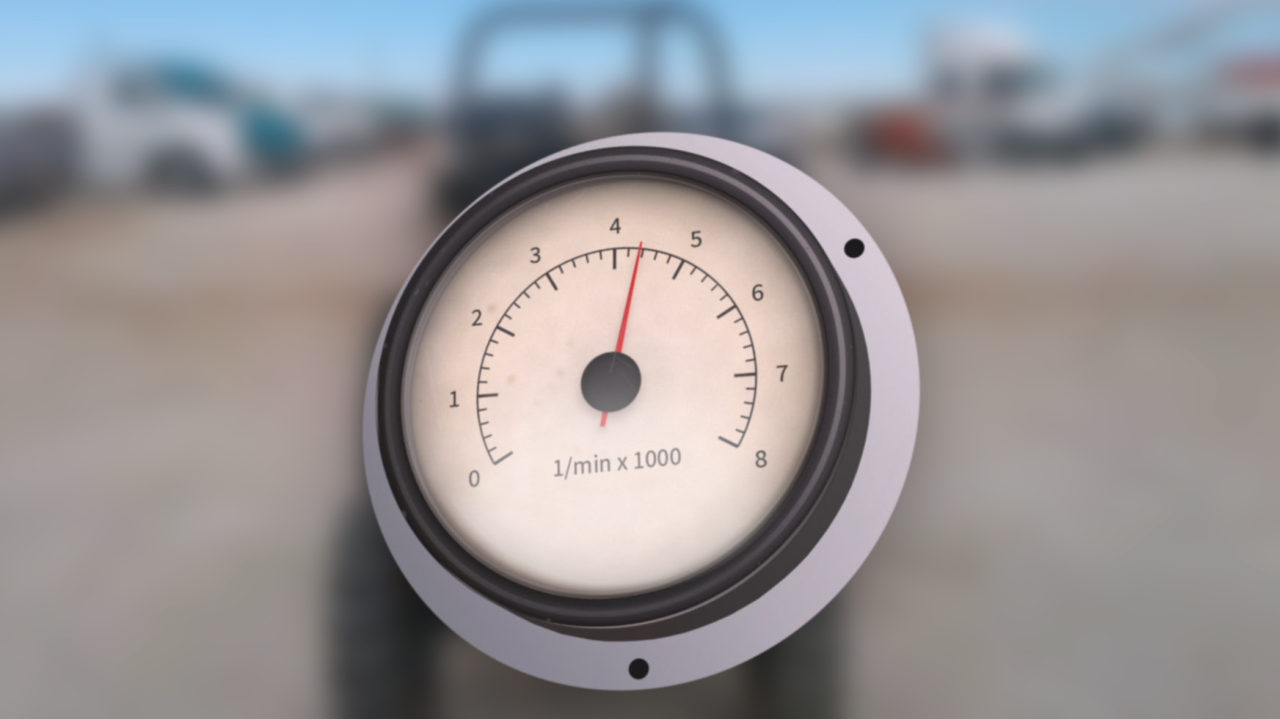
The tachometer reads rpm 4400
